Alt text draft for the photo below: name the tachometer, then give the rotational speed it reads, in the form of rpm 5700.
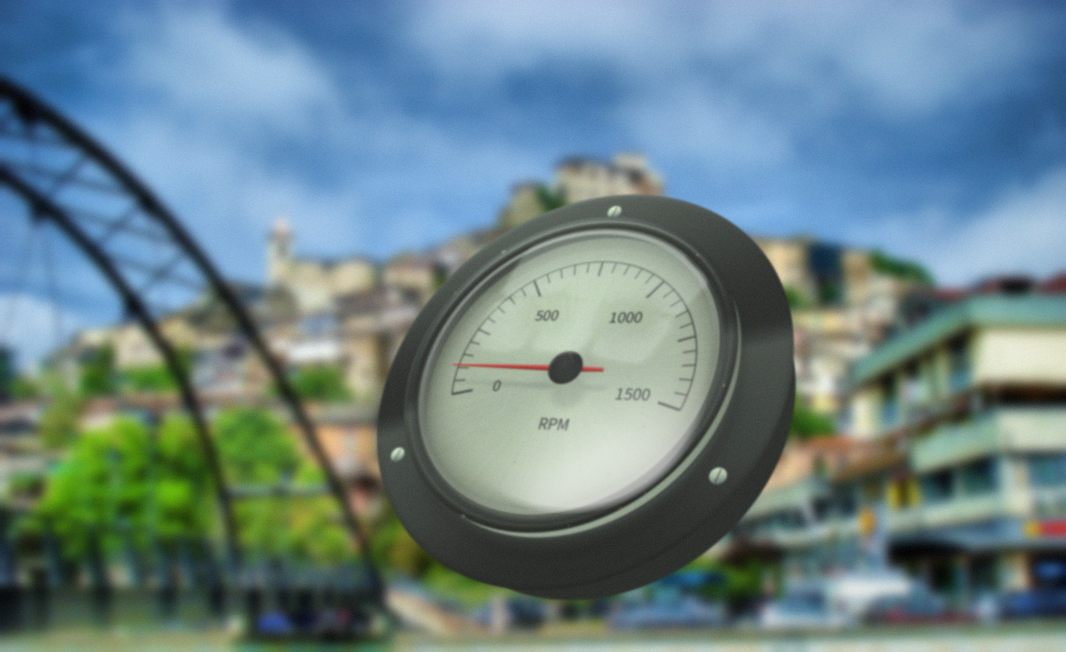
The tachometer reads rpm 100
